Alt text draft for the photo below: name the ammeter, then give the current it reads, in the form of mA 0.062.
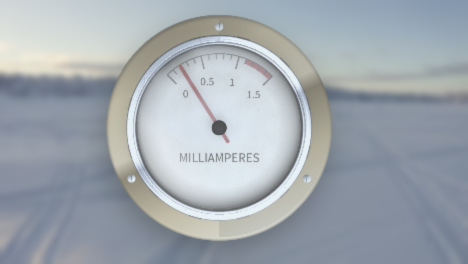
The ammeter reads mA 0.2
